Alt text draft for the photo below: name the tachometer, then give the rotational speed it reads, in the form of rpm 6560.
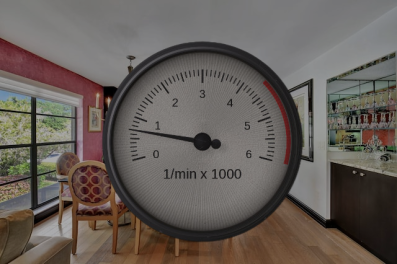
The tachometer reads rpm 700
